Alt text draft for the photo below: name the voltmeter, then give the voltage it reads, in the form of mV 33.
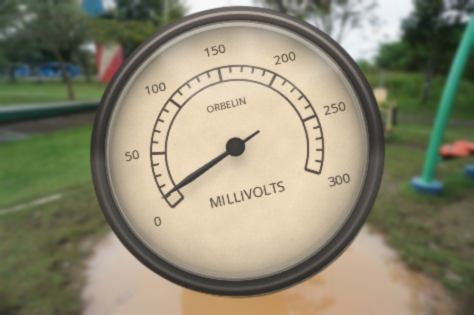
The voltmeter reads mV 10
